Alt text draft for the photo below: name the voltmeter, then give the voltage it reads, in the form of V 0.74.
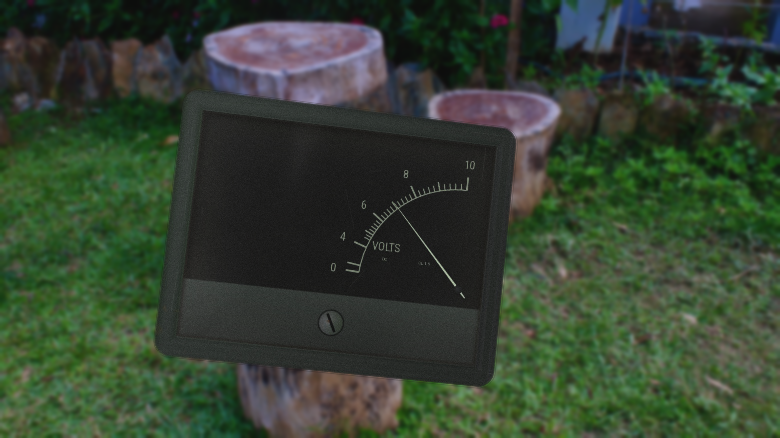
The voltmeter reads V 7
